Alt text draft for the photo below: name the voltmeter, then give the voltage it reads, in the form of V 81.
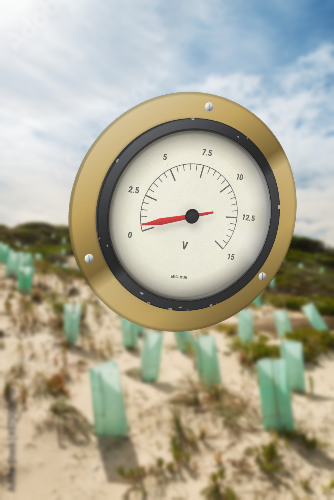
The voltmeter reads V 0.5
